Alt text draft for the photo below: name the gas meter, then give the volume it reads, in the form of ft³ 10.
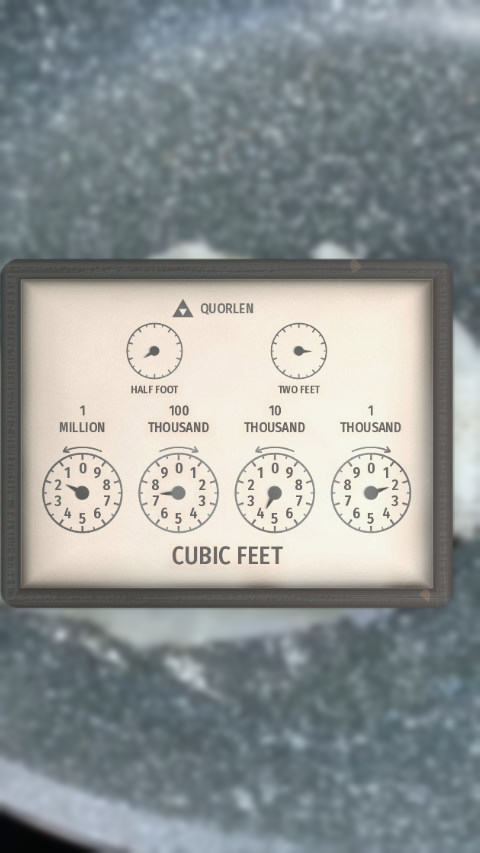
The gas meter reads ft³ 174200
